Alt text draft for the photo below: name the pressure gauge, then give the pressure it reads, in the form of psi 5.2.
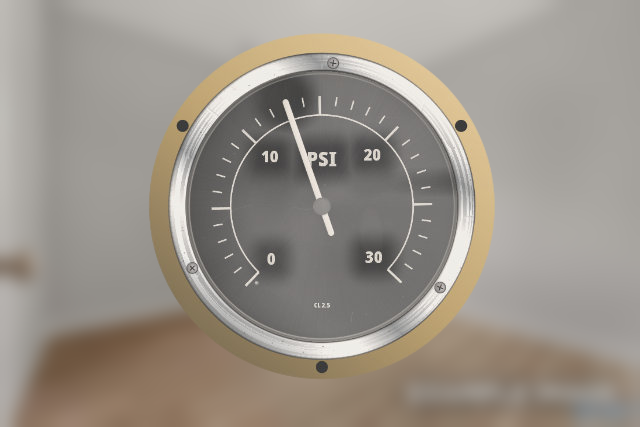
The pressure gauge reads psi 13
